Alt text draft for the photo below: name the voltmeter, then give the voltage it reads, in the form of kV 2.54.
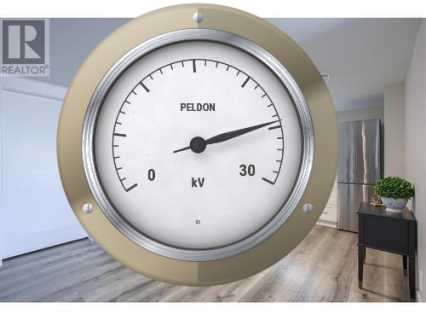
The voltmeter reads kV 24.5
